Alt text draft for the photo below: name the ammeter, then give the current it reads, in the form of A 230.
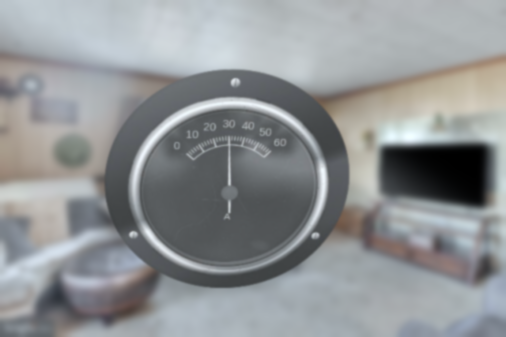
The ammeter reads A 30
